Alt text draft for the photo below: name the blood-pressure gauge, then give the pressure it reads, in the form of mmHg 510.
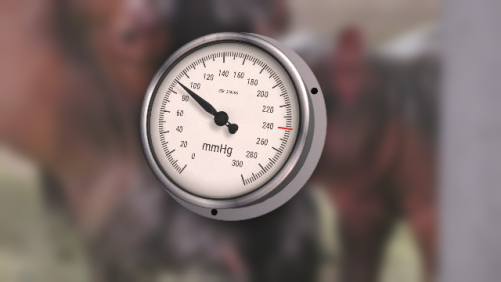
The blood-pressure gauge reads mmHg 90
